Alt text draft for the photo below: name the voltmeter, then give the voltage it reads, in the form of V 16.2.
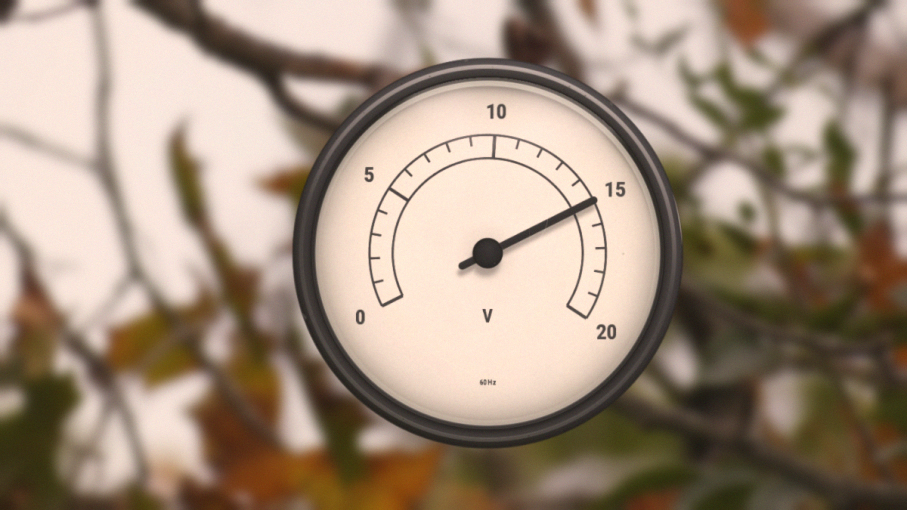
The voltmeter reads V 15
